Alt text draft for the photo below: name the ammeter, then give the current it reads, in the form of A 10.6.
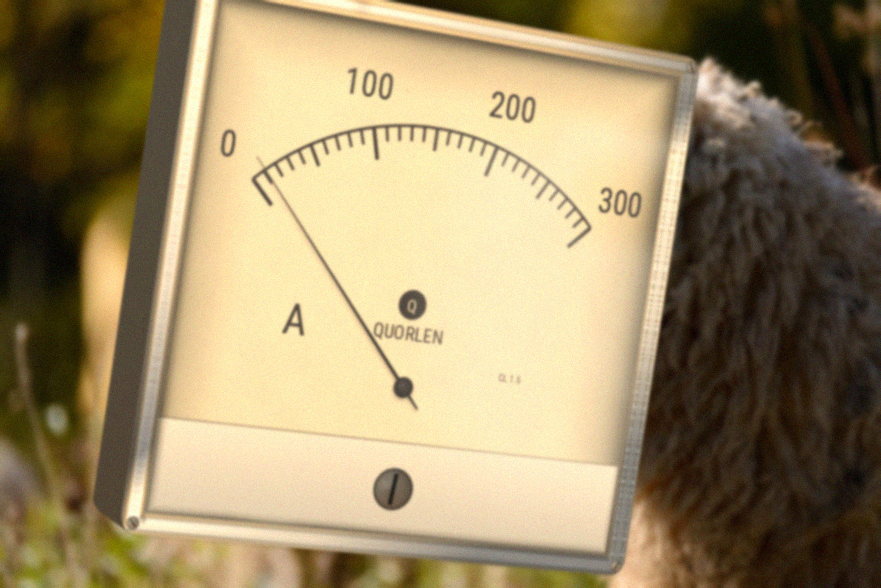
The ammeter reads A 10
